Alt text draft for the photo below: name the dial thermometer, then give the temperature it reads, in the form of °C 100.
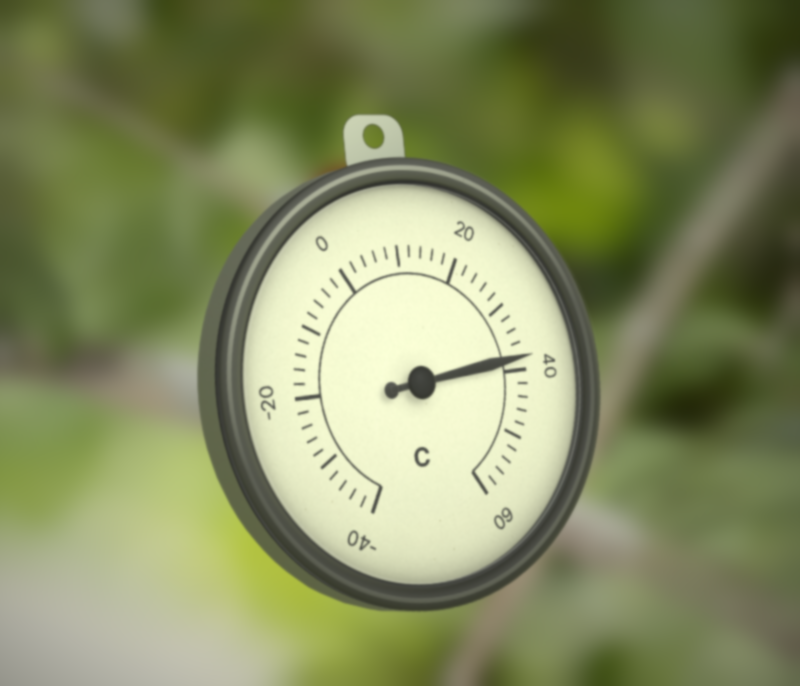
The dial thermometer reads °C 38
